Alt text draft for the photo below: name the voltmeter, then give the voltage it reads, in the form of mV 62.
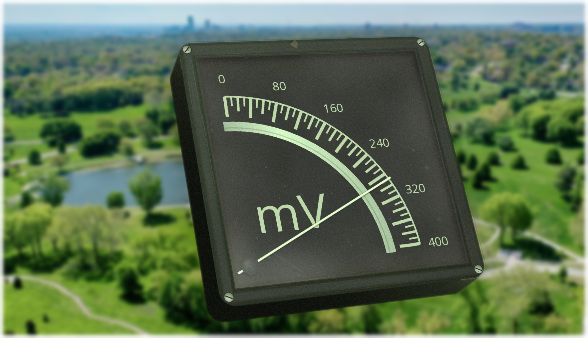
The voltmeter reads mV 290
